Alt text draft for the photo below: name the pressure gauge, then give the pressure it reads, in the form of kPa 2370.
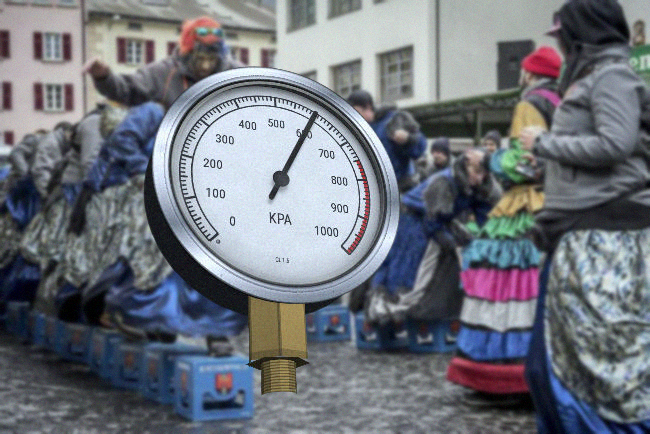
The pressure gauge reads kPa 600
